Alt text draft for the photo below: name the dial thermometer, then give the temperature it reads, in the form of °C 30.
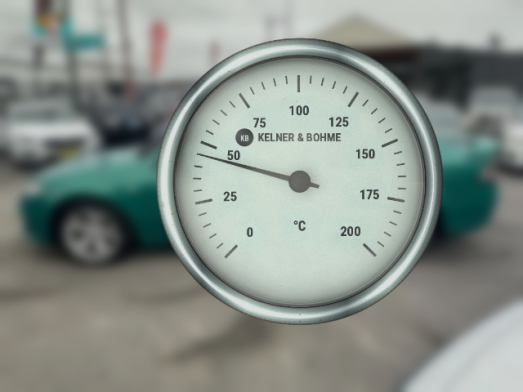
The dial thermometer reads °C 45
